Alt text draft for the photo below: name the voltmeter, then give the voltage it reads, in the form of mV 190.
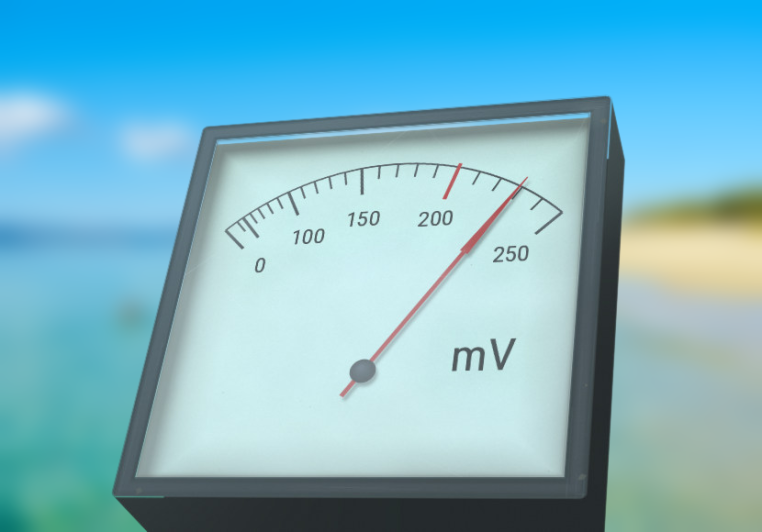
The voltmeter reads mV 230
